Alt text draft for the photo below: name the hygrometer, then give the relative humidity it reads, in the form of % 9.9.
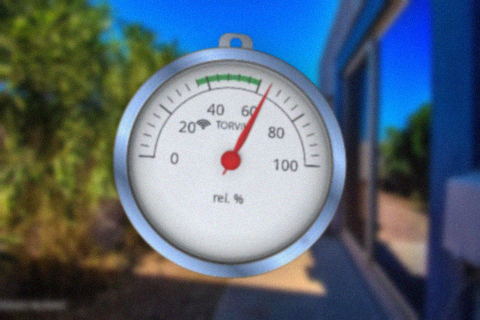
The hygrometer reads % 64
